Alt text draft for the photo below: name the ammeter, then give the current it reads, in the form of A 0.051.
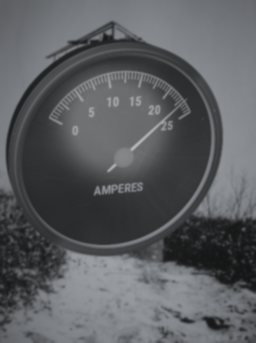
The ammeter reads A 22.5
